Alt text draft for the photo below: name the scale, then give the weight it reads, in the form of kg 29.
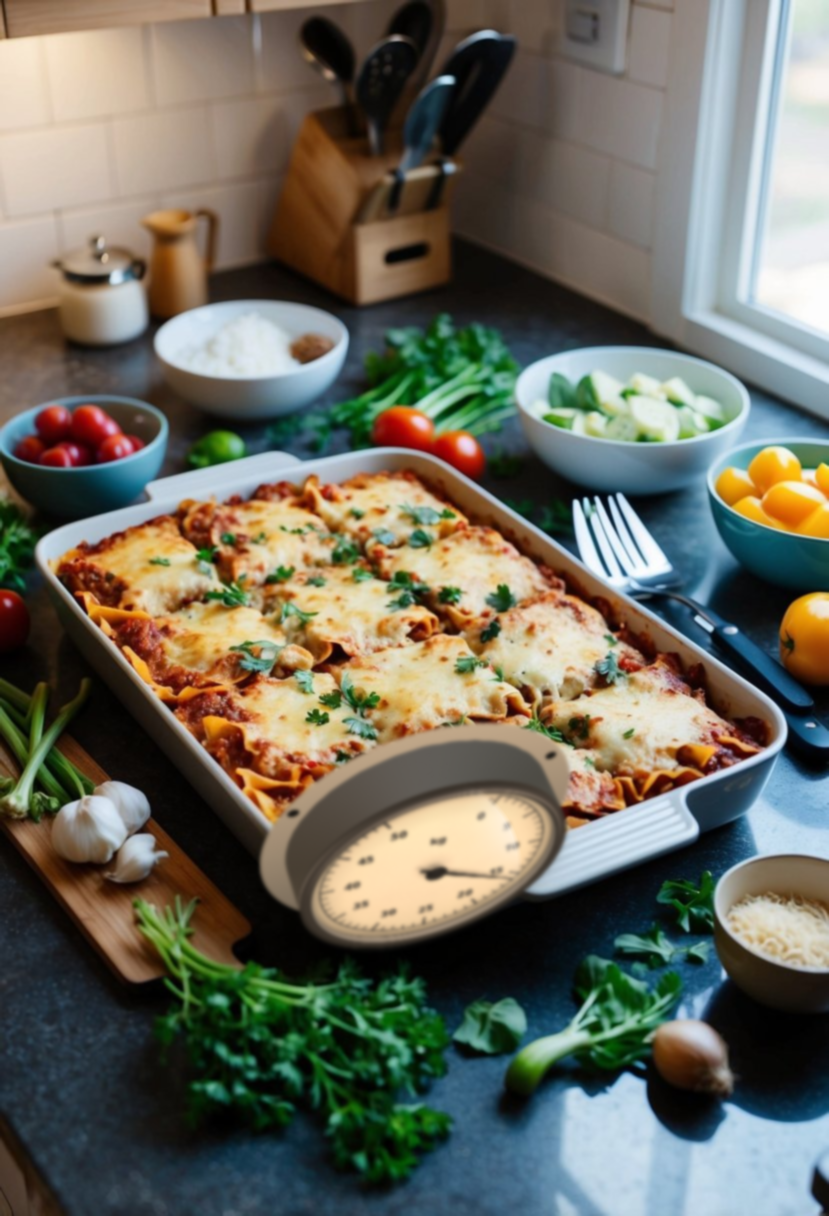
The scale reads kg 15
